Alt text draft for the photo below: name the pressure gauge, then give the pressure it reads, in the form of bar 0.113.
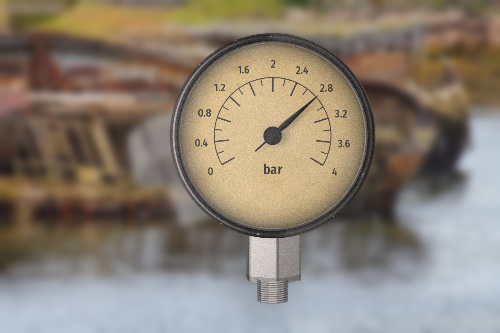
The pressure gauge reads bar 2.8
